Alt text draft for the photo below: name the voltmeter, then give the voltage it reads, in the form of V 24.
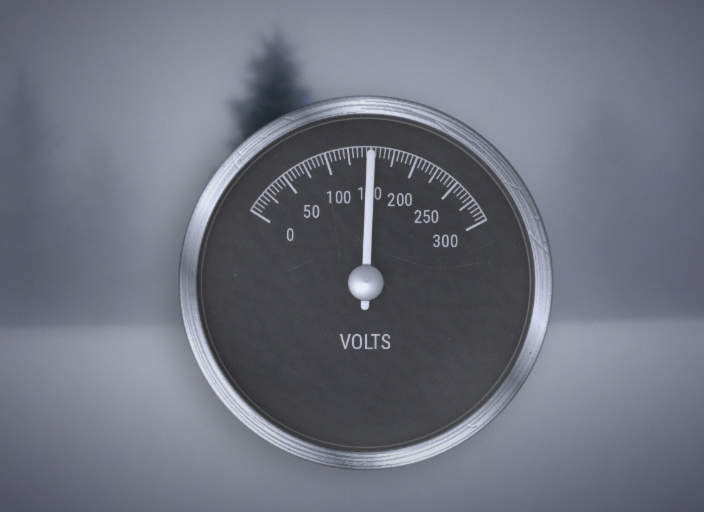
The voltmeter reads V 150
